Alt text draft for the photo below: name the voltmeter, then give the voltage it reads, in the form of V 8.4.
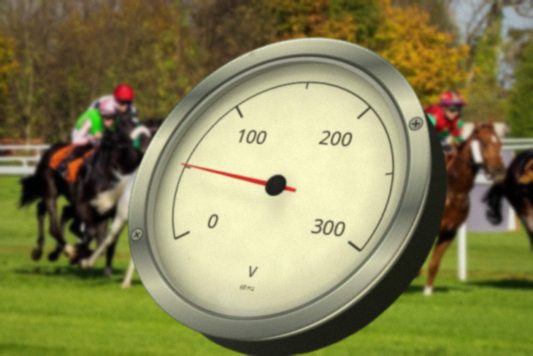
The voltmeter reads V 50
